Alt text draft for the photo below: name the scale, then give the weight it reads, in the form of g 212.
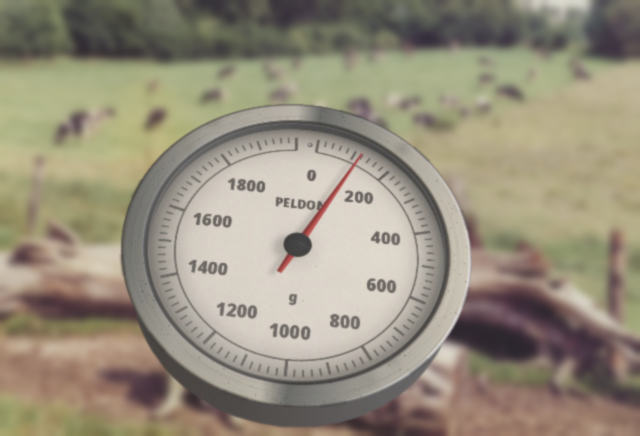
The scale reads g 120
